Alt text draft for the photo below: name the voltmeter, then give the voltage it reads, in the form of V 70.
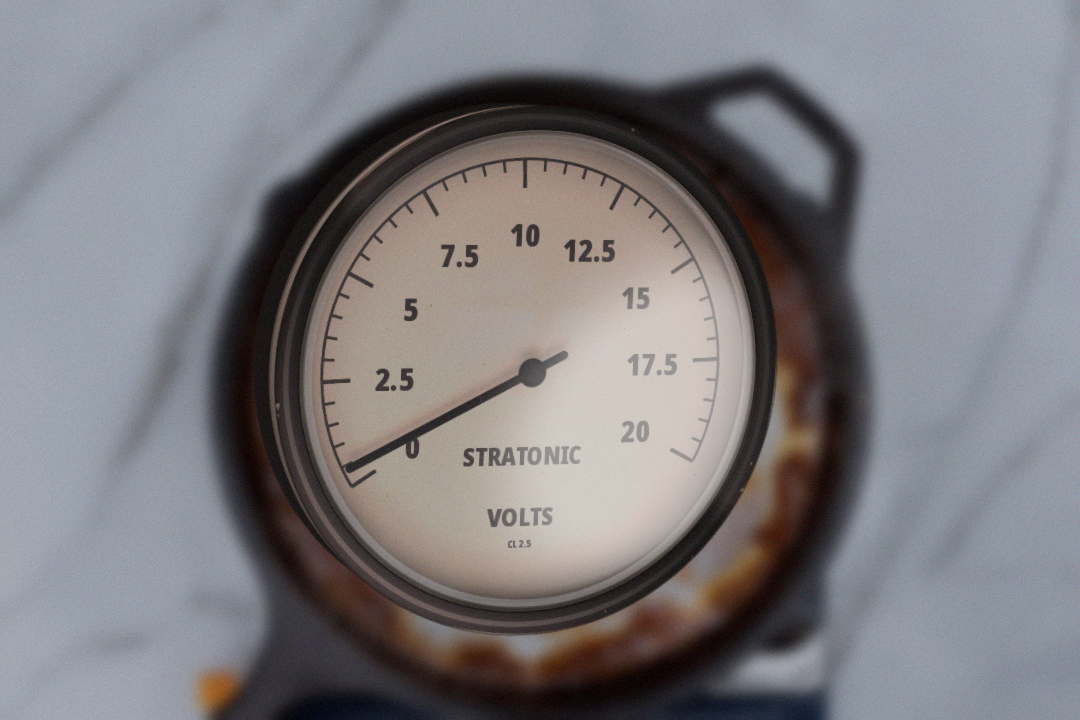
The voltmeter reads V 0.5
